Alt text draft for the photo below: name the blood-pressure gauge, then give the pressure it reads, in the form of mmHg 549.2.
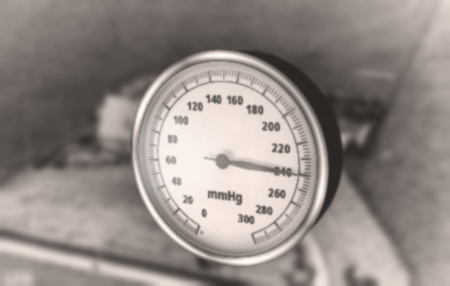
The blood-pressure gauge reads mmHg 240
